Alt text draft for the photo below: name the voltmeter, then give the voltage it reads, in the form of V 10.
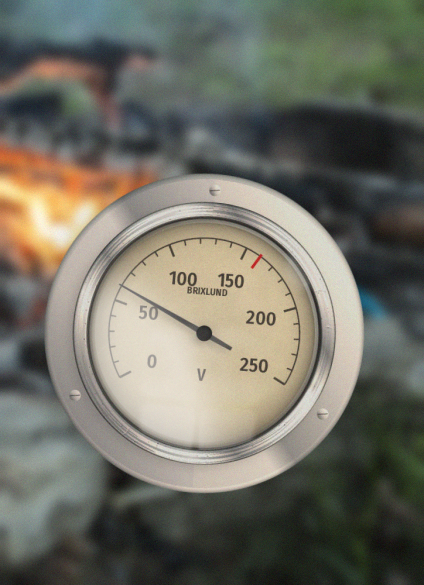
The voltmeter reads V 60
